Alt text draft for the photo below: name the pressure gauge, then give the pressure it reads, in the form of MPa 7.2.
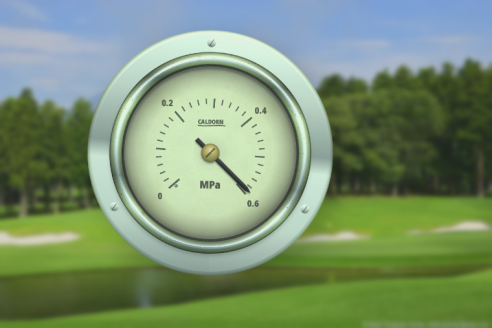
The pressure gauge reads MPa 0.59
